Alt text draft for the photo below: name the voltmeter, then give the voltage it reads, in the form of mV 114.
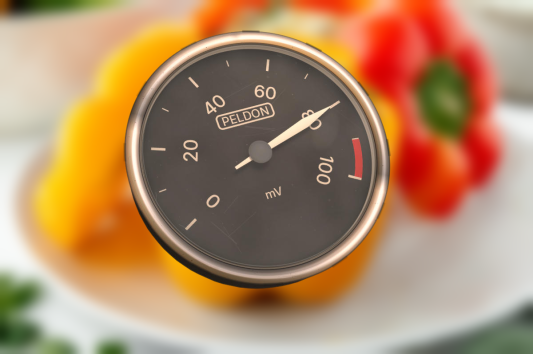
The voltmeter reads mV 80
